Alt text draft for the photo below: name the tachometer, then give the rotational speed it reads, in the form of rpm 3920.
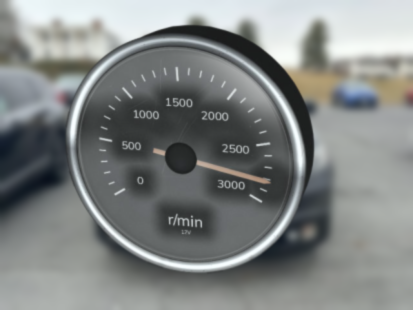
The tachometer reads rpm 2800
